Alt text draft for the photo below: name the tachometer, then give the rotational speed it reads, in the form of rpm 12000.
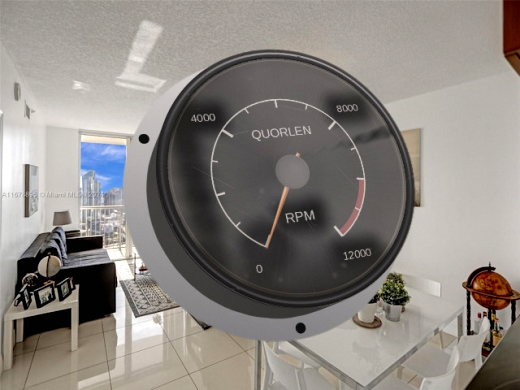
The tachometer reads rpm 0
